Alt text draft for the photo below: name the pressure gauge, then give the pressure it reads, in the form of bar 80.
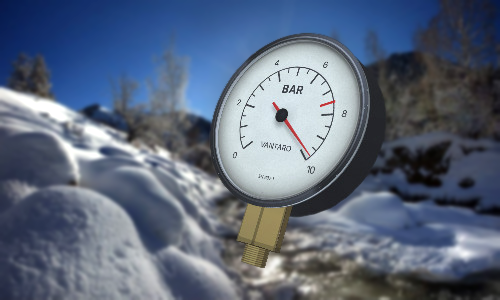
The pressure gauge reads bar 9.75
